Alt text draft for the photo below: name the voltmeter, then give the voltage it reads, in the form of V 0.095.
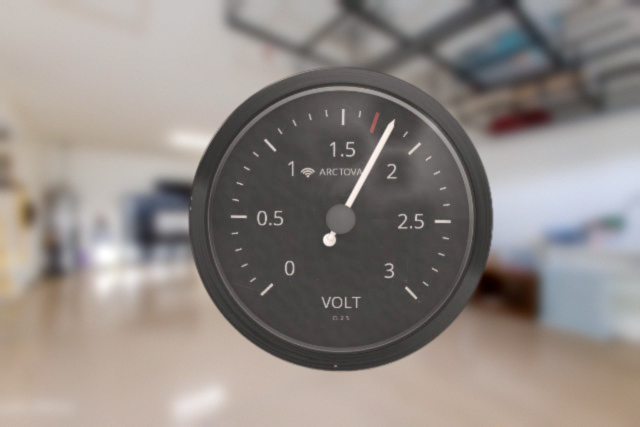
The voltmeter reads V 1.8
